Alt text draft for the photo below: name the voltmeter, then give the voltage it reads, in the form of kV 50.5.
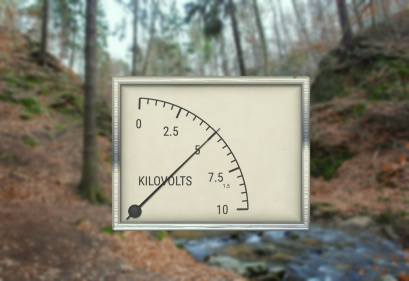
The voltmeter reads kV 5
